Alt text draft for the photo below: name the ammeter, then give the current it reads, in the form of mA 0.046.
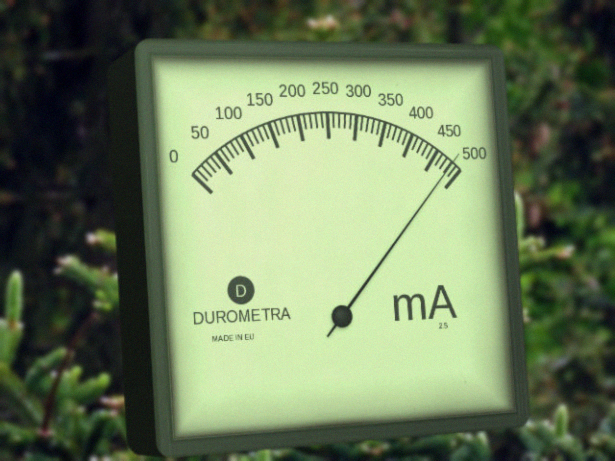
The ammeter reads mA 480
